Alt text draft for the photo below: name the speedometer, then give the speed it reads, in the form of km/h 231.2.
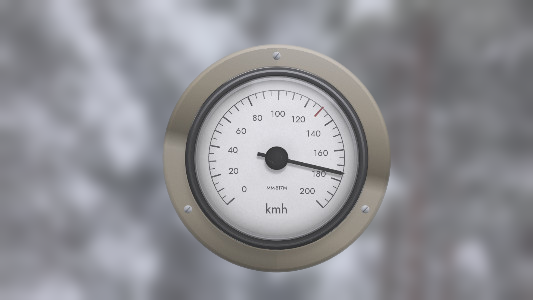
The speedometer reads km/h 175
